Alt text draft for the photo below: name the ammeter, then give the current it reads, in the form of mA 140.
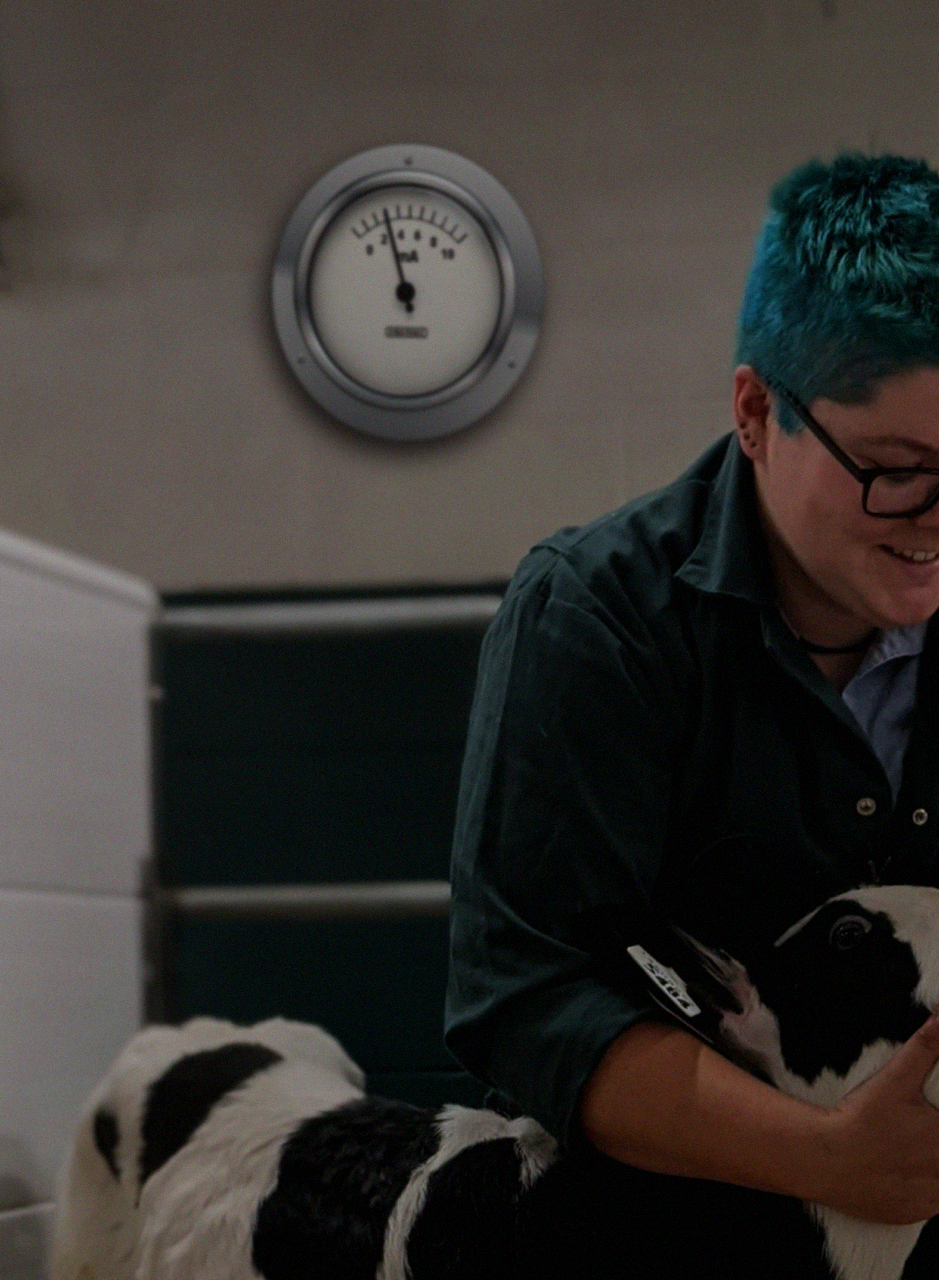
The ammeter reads mA 3
